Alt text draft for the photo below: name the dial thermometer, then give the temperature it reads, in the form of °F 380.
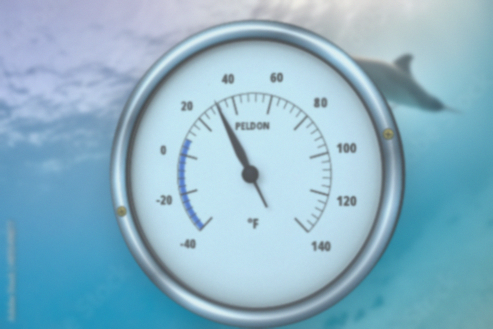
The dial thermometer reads °F 32
